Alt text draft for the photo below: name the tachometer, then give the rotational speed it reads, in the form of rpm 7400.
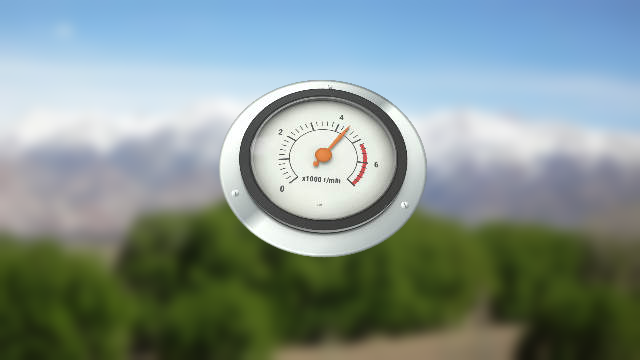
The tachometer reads rpm 4400
